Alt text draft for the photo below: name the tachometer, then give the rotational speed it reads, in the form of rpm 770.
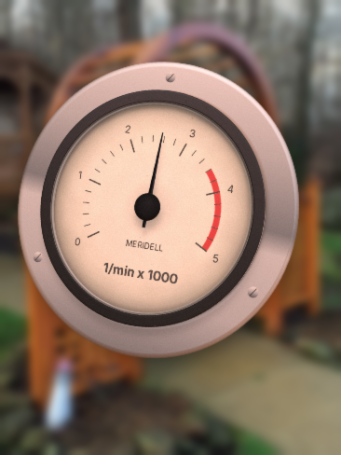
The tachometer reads rpm 2600
